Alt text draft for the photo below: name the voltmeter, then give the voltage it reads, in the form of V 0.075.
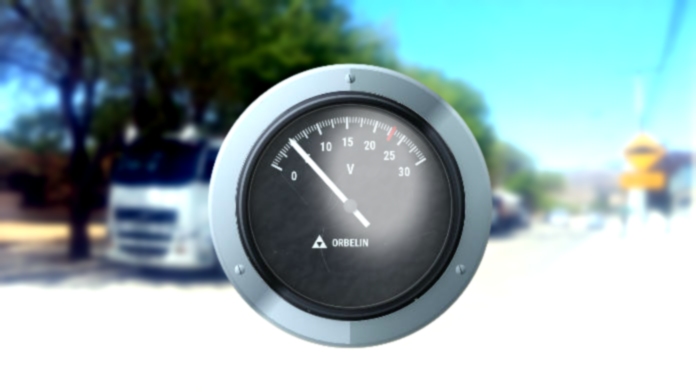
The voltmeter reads V 5
